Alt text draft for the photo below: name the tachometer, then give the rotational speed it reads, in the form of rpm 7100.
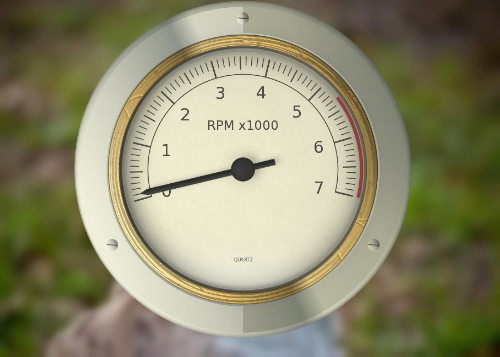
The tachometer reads rpm 100
